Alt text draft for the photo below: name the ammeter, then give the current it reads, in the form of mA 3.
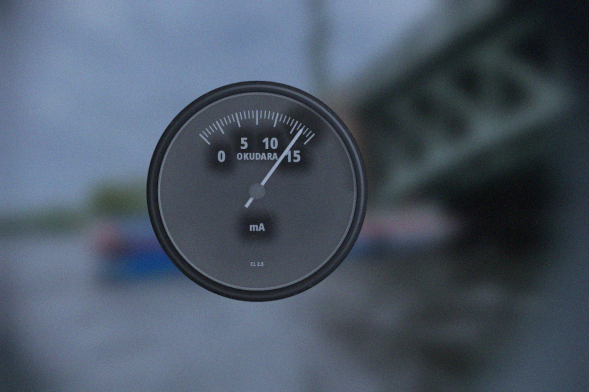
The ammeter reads mA 13.5
